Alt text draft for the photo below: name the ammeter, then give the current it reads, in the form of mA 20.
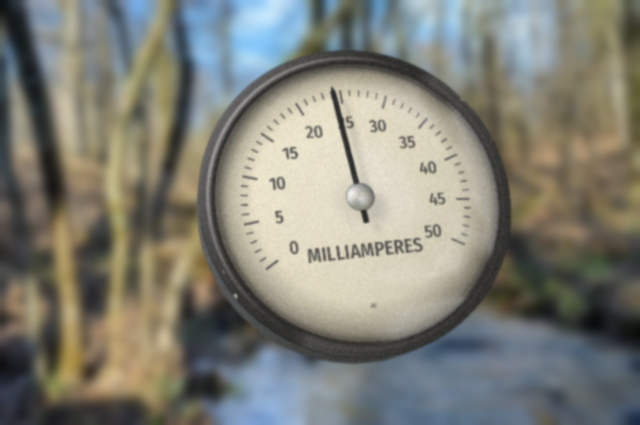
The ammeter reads mA 24
